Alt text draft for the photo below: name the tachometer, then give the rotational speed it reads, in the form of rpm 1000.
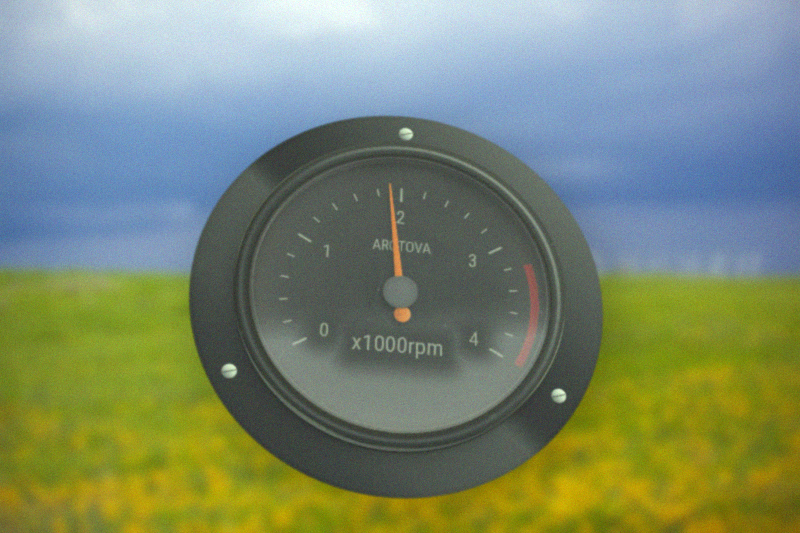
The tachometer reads rpm 1900
